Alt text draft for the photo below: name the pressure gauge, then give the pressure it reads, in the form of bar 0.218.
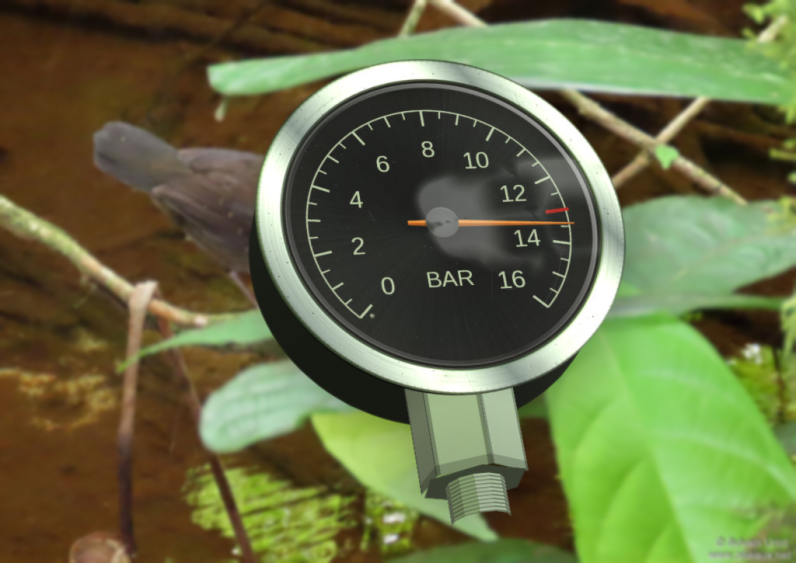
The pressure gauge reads bar 13.5
